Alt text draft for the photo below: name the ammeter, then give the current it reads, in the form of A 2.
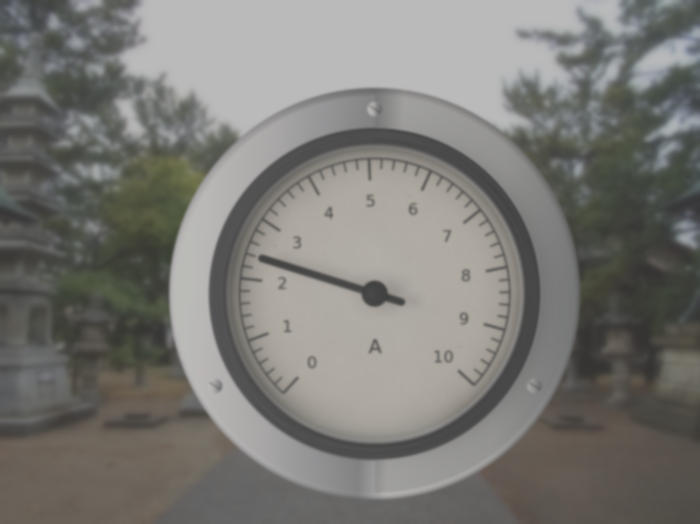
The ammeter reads A 2.4
